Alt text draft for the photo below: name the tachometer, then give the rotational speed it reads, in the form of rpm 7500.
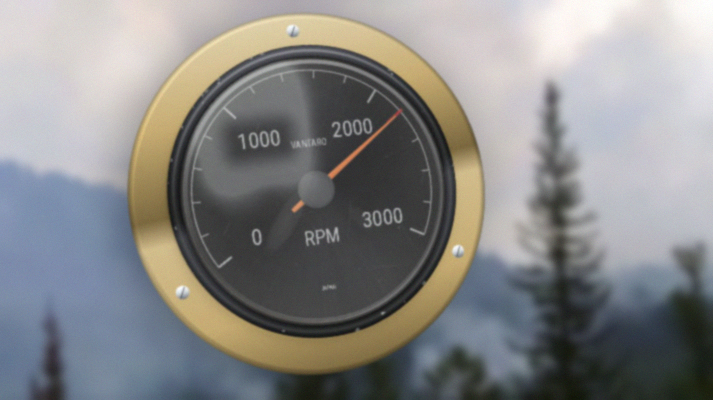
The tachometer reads rpm 2200
